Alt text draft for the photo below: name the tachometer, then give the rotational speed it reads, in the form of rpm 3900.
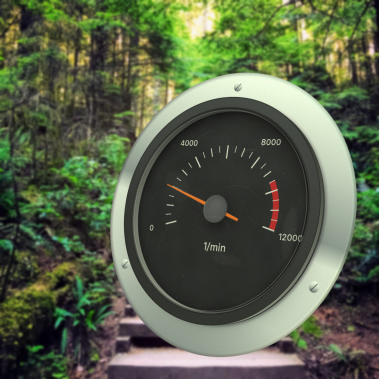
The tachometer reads rpm 2000
